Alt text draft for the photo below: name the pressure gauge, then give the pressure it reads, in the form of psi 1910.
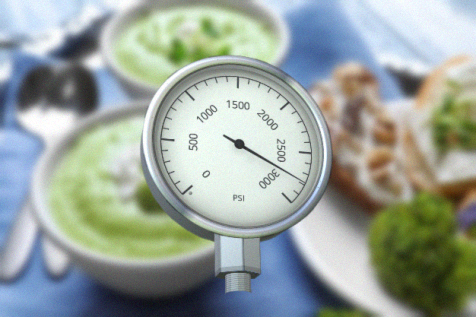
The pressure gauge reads psi 2800
